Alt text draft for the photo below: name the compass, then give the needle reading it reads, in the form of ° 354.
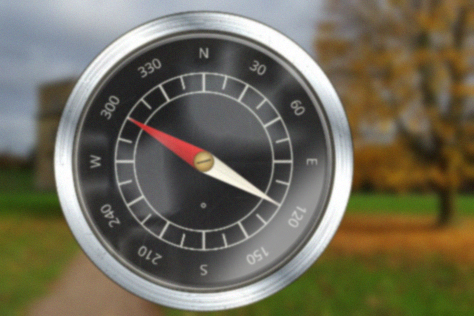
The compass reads ° 300
